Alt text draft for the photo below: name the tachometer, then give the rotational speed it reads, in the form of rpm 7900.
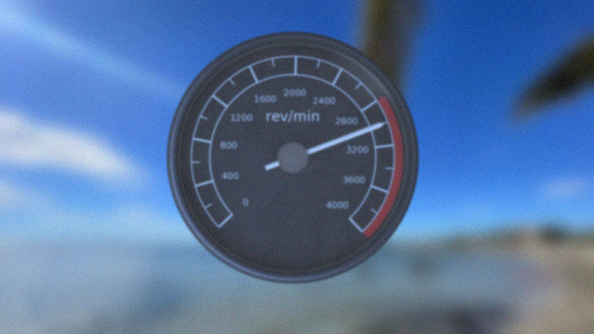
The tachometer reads rpm 3000
